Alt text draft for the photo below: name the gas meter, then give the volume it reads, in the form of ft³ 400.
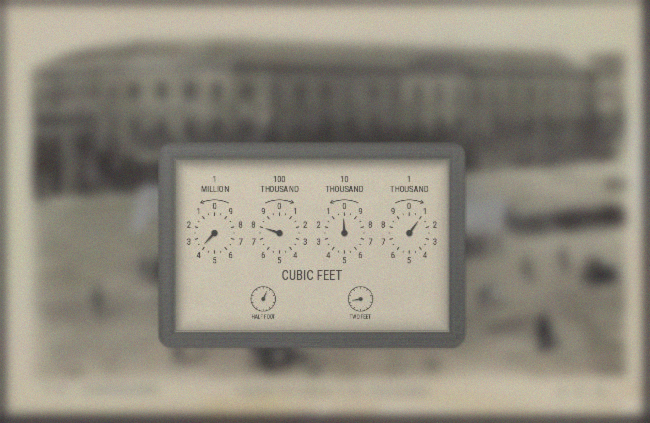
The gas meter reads ft³ 380100
